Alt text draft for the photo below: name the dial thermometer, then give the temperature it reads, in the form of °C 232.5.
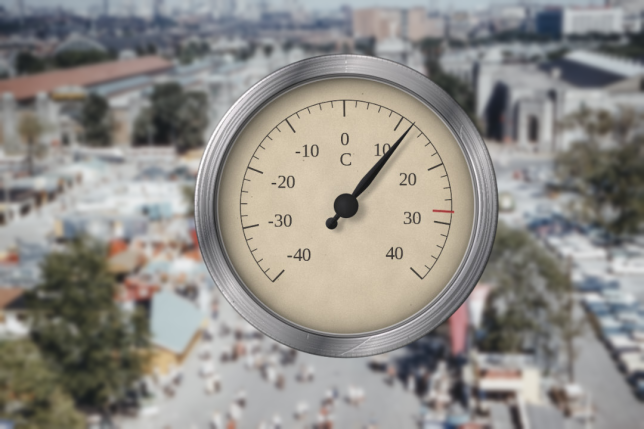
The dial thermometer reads °C 12
